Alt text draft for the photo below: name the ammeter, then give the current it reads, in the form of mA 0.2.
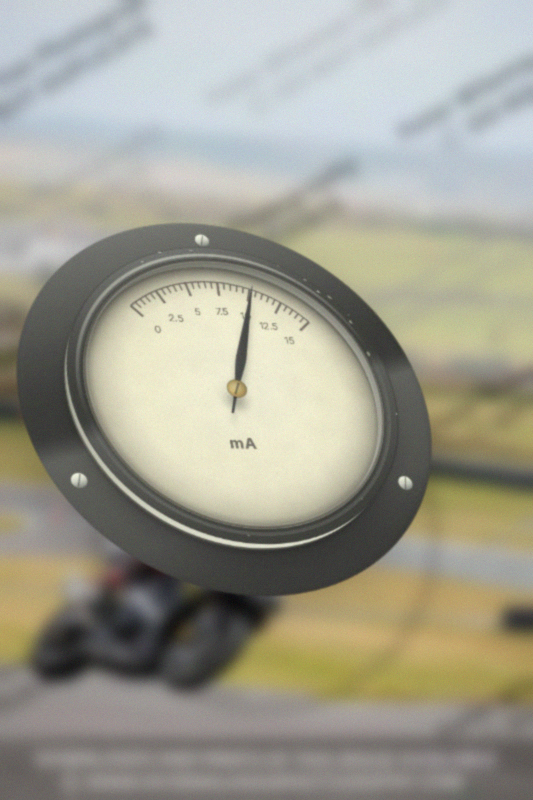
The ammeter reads mA 10
